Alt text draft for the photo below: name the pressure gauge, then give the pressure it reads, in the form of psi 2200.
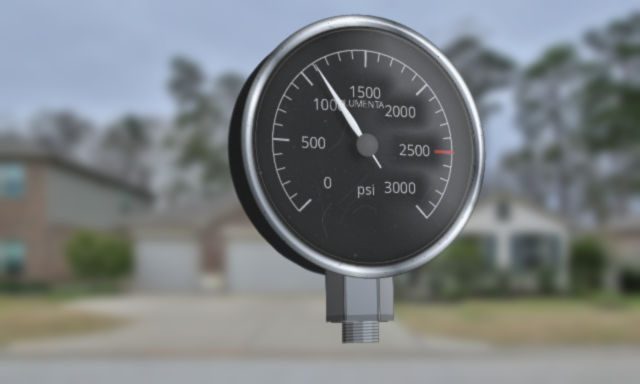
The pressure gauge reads psi 1100
